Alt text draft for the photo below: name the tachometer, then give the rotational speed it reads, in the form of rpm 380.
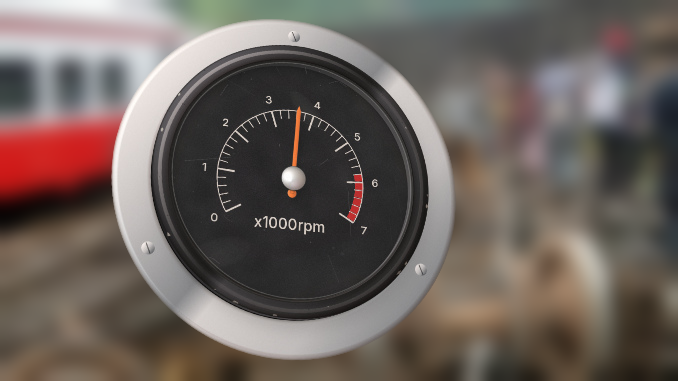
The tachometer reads rpm 3600
